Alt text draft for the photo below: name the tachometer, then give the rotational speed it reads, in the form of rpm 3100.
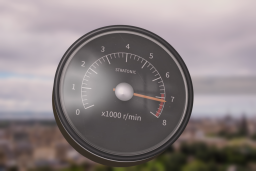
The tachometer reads rpm 7200
